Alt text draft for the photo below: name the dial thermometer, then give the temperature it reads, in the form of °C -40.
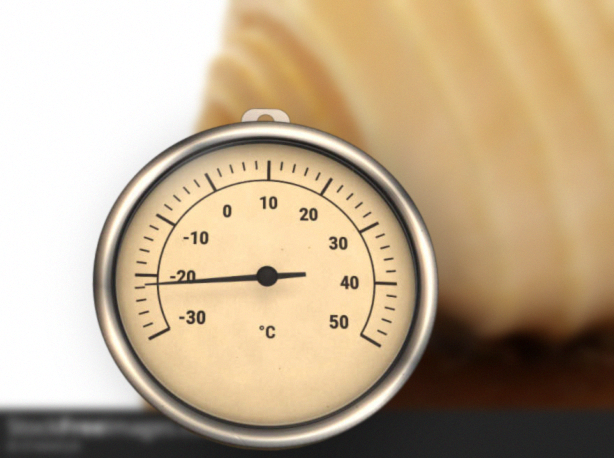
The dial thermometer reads °C -22
